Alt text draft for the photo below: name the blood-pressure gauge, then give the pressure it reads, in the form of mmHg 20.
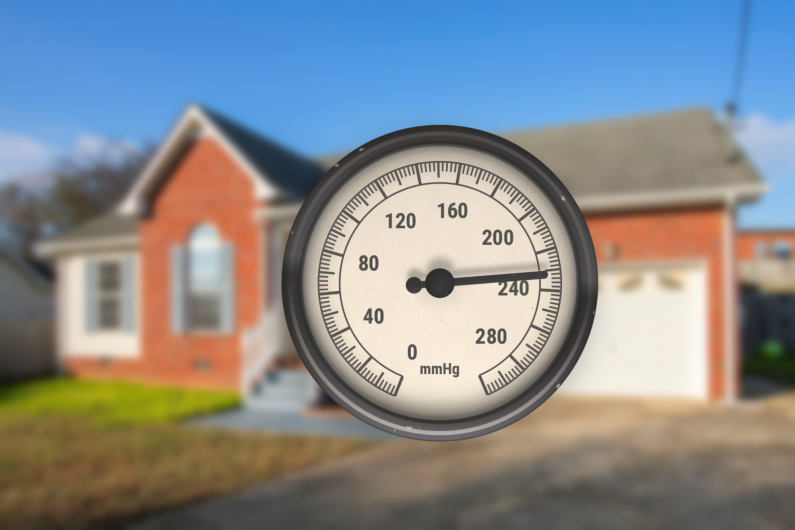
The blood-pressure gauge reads mmHg 232
